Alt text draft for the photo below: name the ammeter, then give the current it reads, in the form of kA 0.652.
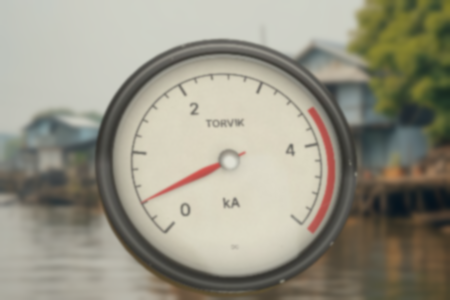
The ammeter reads kA 0.4
